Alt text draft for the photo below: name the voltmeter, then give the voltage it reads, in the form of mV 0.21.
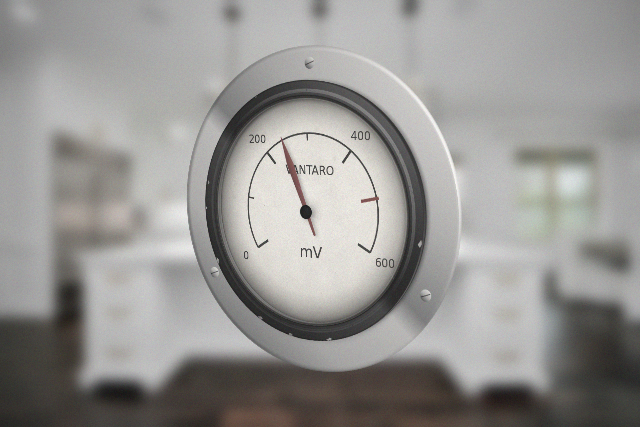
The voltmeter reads mV 250
